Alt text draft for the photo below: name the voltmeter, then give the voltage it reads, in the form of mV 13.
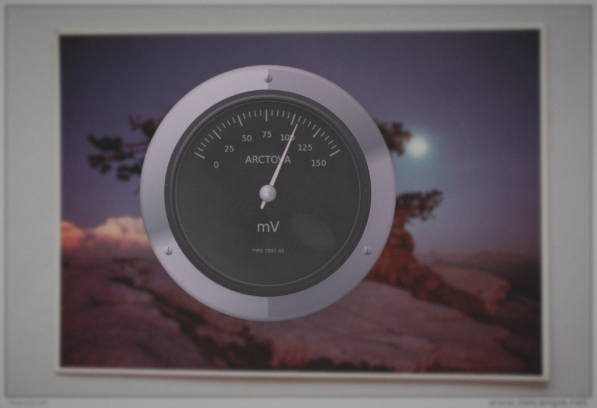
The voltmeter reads mV 105
